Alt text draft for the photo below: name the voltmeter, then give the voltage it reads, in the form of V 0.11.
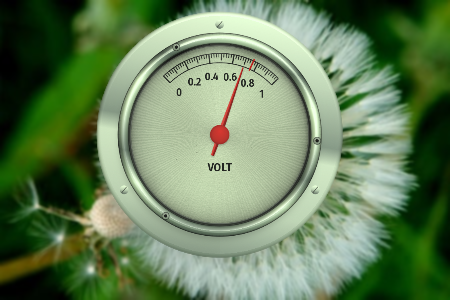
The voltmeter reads V 0.7
